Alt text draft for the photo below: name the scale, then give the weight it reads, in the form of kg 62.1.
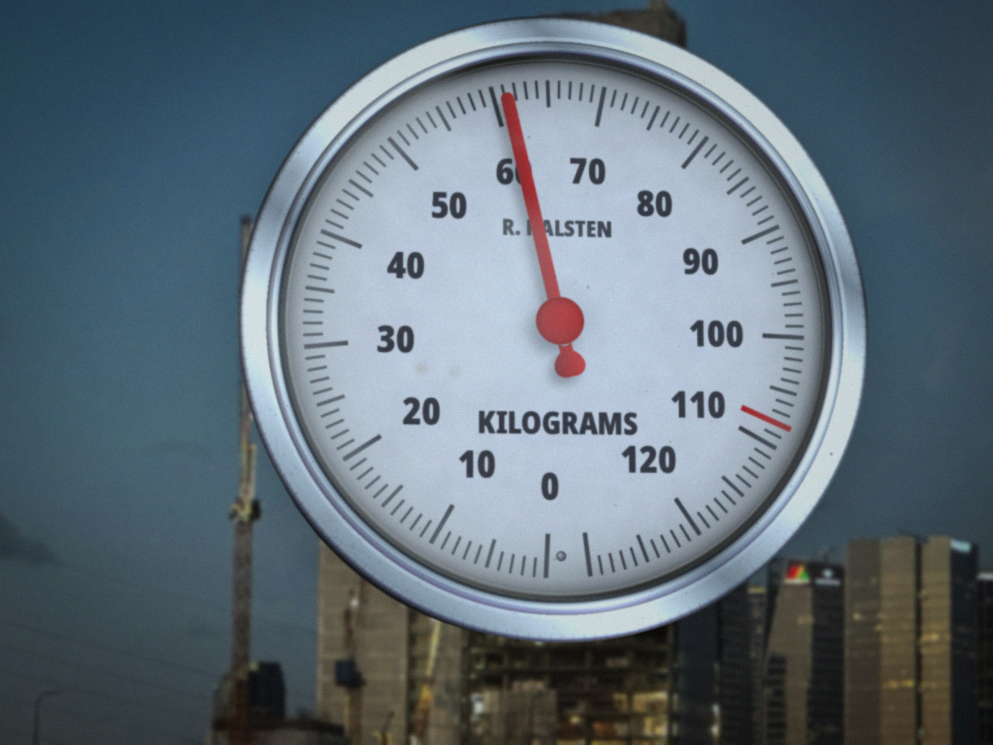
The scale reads kg 61
